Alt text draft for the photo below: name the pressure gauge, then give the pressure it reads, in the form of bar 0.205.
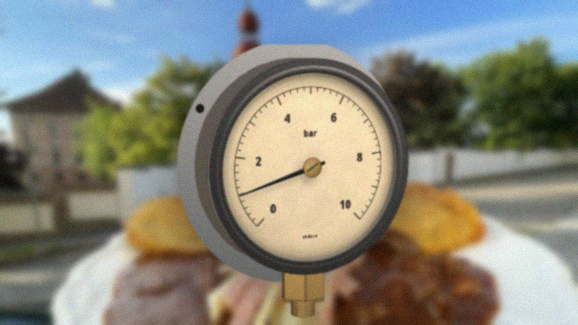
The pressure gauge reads bar 1
